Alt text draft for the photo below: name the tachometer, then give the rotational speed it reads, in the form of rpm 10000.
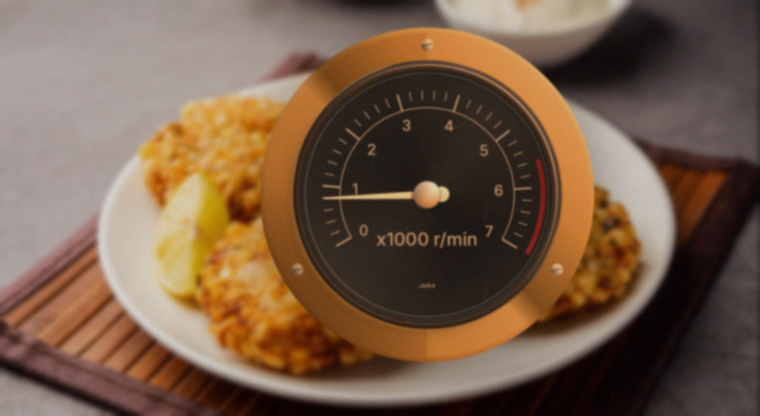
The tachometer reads rpm 800
